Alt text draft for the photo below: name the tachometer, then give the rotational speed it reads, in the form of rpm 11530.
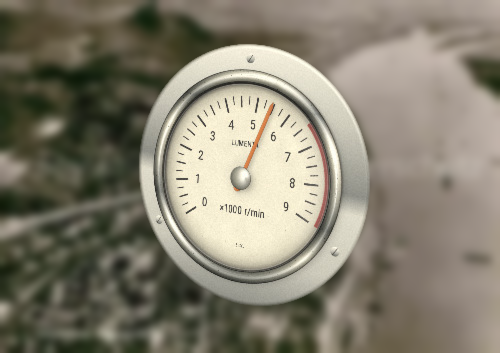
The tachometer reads rpm 5500
